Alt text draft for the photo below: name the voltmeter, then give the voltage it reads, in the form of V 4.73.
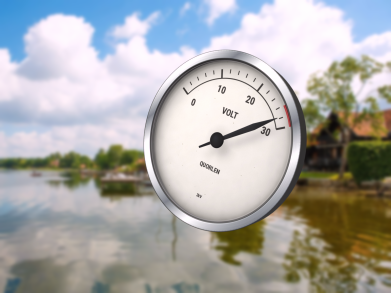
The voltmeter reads V 28
